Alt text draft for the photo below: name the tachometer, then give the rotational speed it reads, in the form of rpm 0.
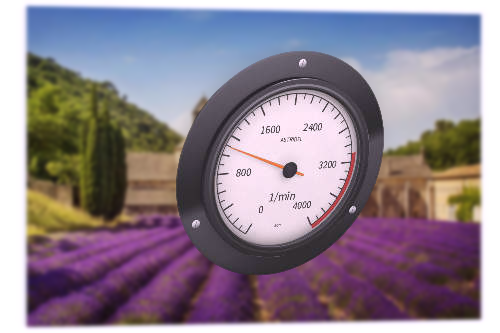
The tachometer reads rpm 1100
